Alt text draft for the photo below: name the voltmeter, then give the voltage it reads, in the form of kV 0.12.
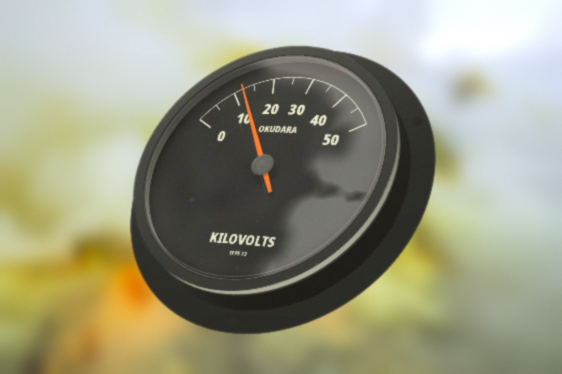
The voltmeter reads kV 12.5
